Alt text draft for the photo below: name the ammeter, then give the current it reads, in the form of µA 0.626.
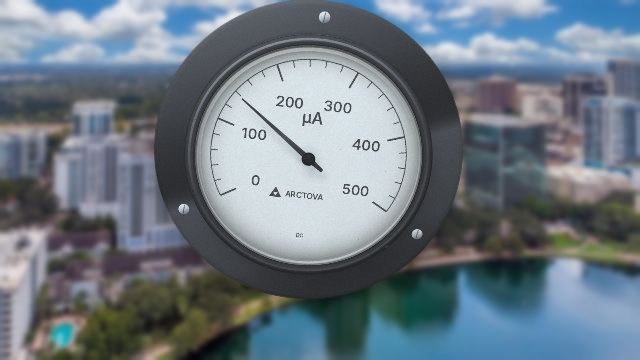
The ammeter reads µA 140
